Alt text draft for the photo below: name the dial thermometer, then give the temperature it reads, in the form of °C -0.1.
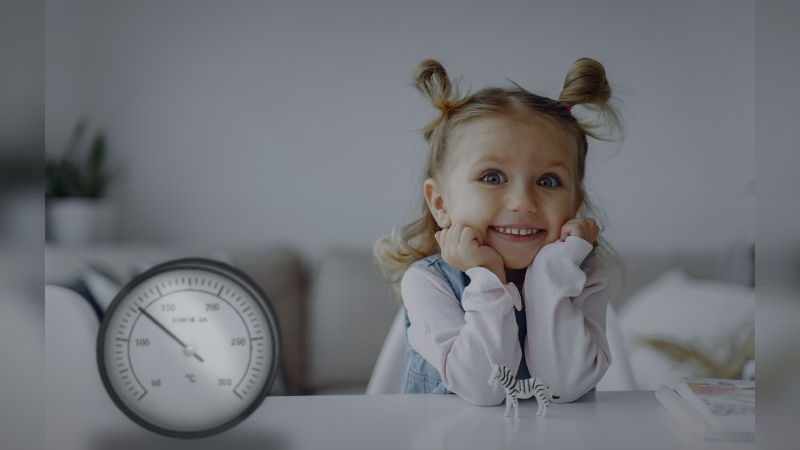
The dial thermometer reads °C 130
